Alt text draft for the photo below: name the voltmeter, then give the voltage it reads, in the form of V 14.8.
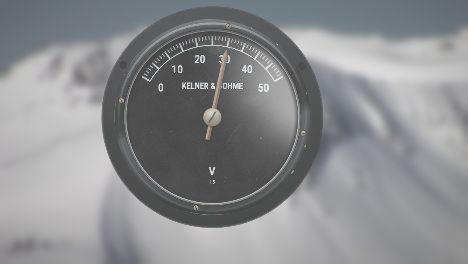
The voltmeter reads V 30
